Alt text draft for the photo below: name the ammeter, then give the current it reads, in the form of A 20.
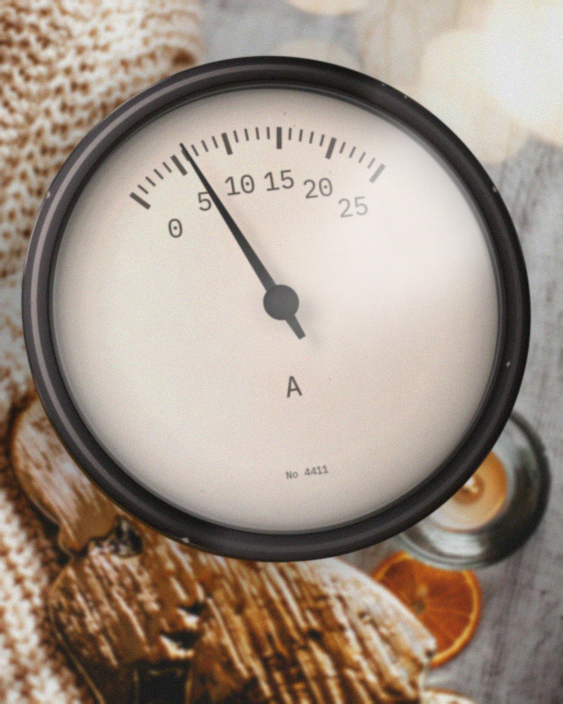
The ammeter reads A 6
